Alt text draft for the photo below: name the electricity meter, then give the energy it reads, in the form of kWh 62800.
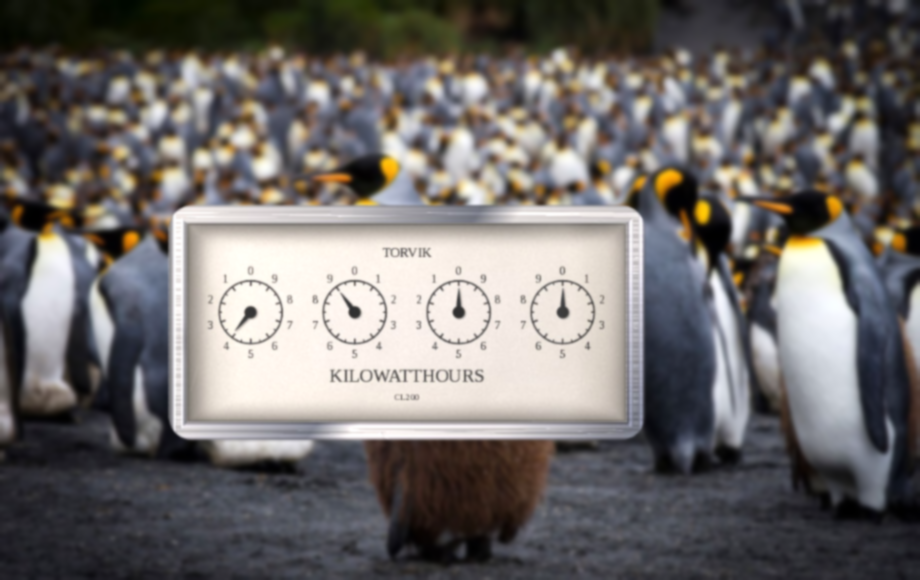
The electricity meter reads kWh 3900
